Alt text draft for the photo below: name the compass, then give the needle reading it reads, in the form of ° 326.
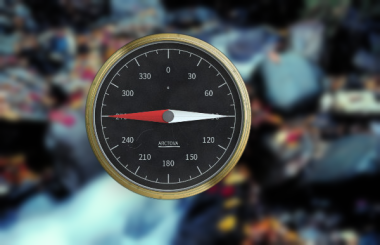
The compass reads ° 270
